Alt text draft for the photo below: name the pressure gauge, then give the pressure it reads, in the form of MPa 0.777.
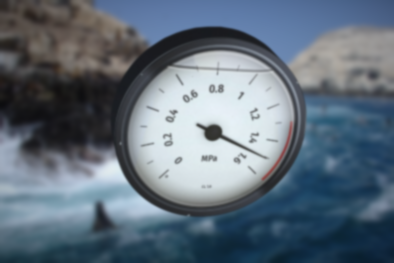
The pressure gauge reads MPa 1.5
